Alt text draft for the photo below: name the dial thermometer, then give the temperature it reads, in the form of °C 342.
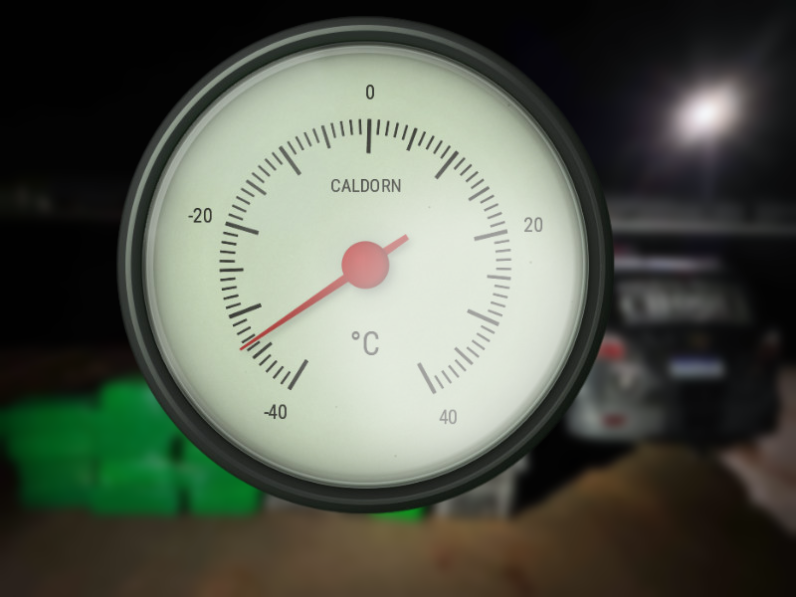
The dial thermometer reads °C -33.5
